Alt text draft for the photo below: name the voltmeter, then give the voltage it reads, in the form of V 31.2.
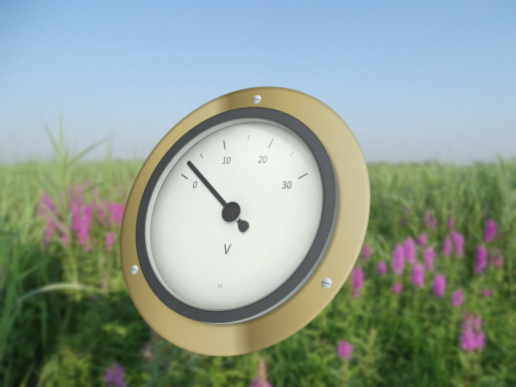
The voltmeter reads V 2.5
